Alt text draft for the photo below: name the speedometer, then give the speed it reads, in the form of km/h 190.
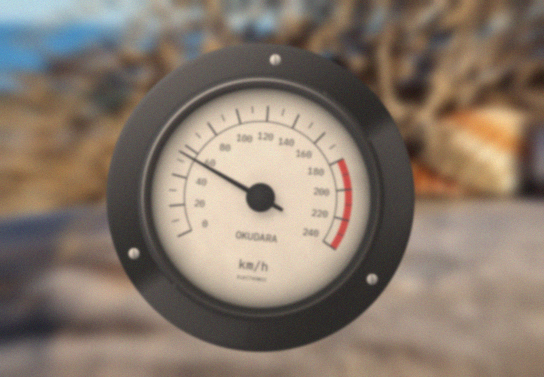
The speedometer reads km/h 55
